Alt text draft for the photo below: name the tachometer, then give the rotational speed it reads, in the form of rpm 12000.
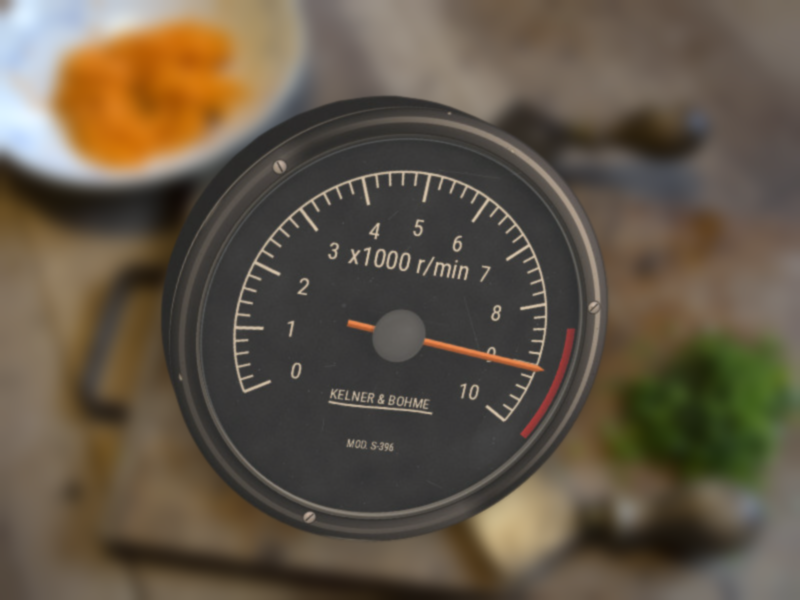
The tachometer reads rpm 9000
